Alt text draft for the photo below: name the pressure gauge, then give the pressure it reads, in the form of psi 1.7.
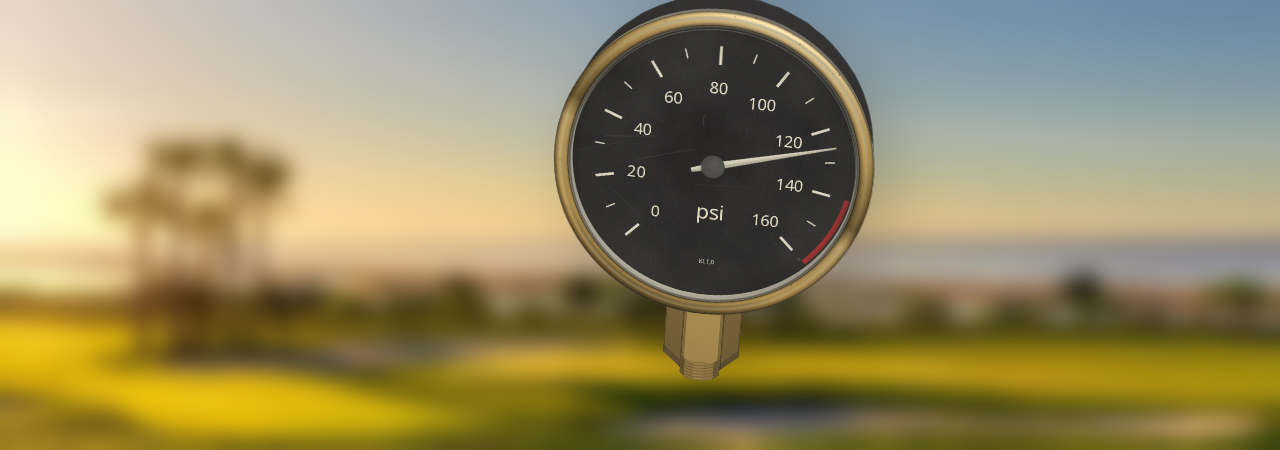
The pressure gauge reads psi 125
